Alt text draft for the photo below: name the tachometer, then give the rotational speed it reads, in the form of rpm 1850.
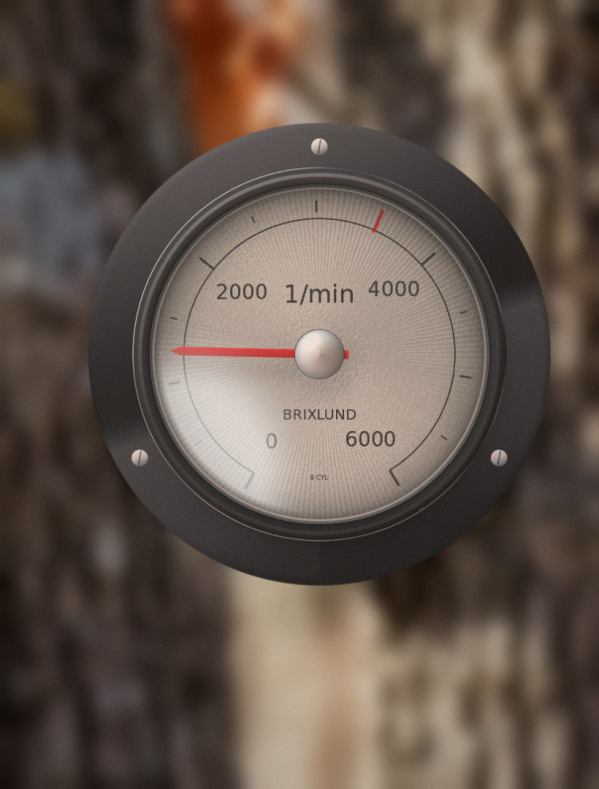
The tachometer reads rpm 1250
